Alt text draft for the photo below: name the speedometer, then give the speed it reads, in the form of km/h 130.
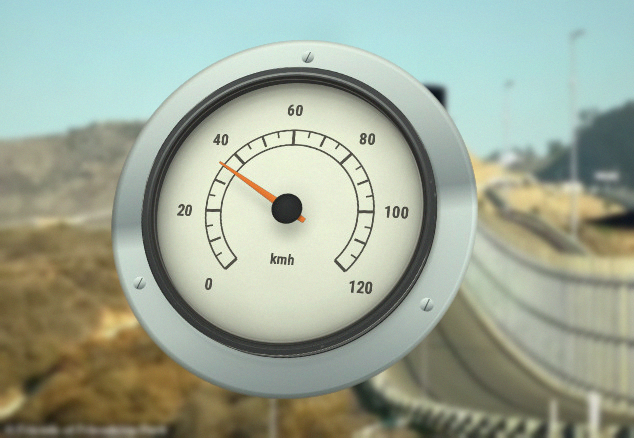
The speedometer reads km/h 35
